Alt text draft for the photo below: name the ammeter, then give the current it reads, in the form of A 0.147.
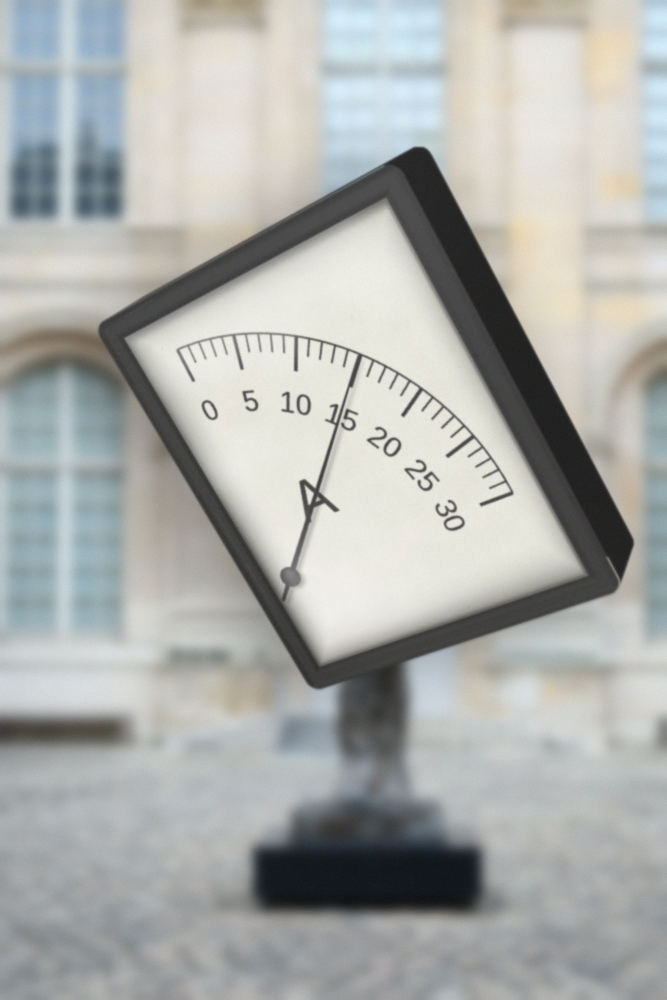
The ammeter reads A 15
